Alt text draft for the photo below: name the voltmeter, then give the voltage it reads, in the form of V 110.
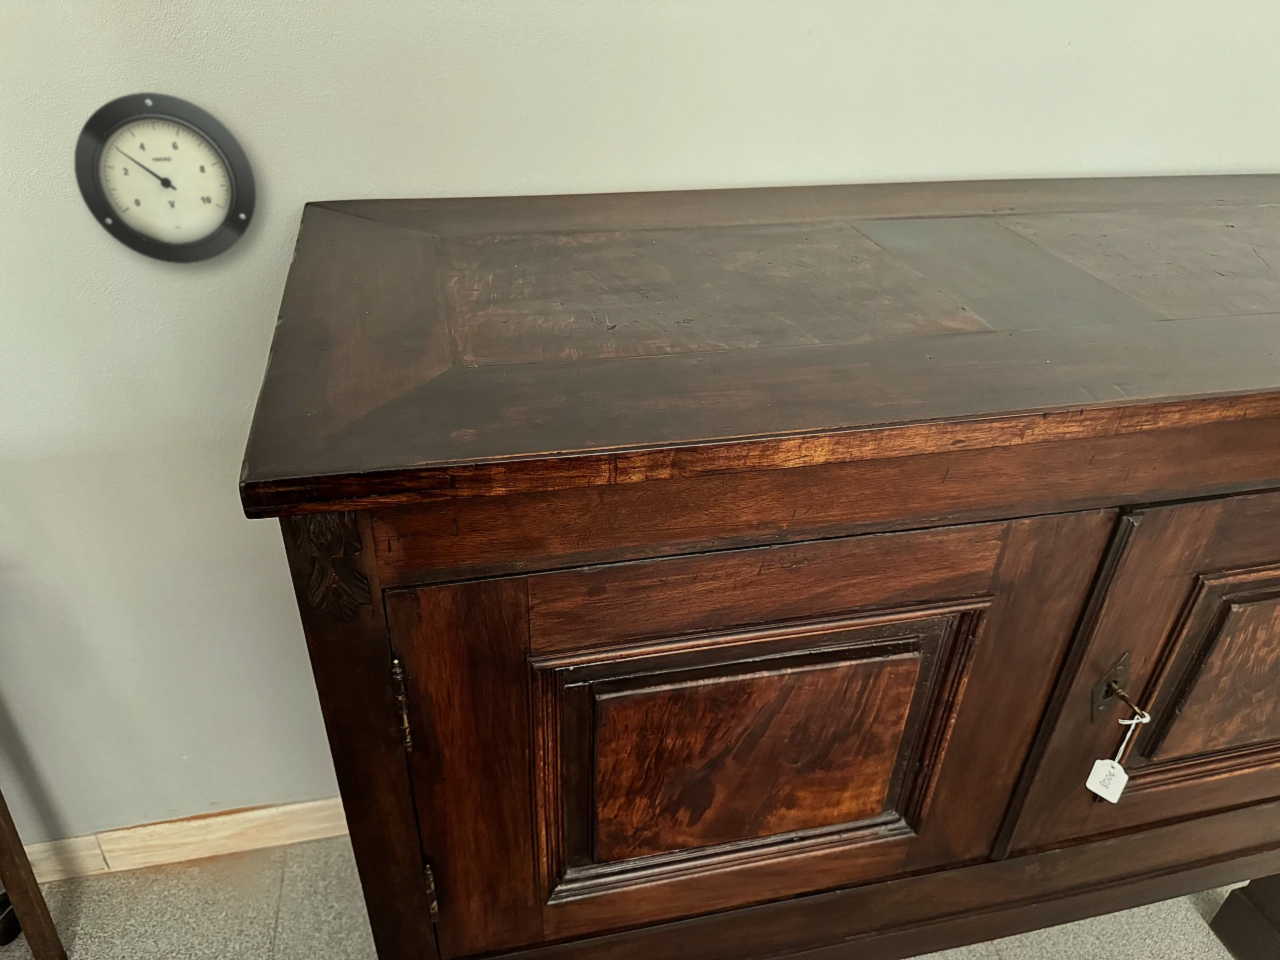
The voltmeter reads V 3
